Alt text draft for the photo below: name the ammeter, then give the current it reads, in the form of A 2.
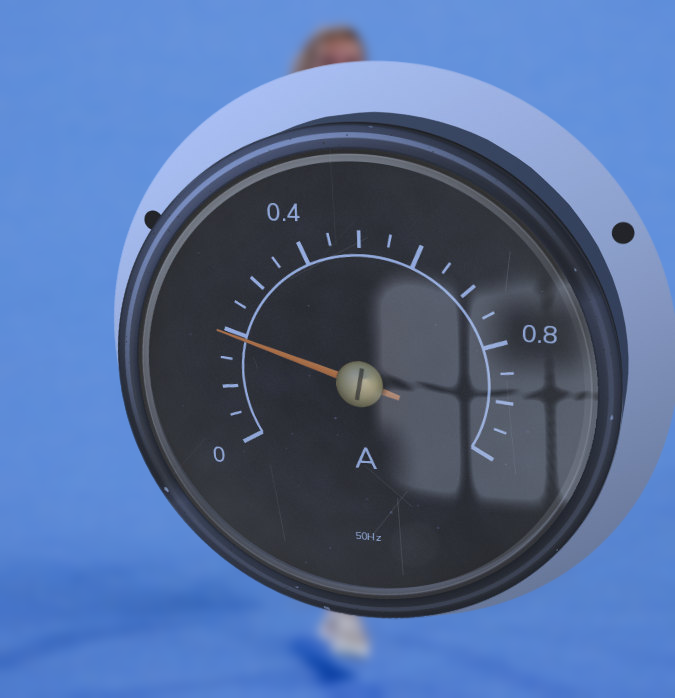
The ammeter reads A 0.2
